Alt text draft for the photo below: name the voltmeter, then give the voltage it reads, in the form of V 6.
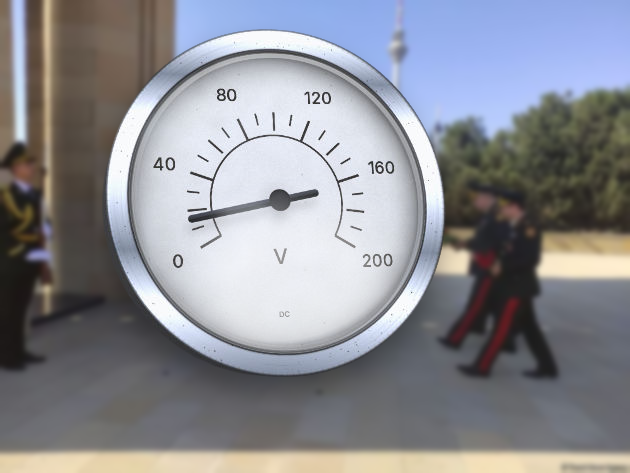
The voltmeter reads V 15
